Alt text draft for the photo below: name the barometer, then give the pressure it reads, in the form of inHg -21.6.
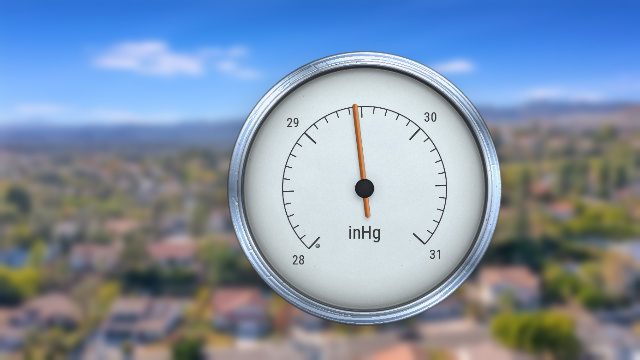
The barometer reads inHg 29.45
